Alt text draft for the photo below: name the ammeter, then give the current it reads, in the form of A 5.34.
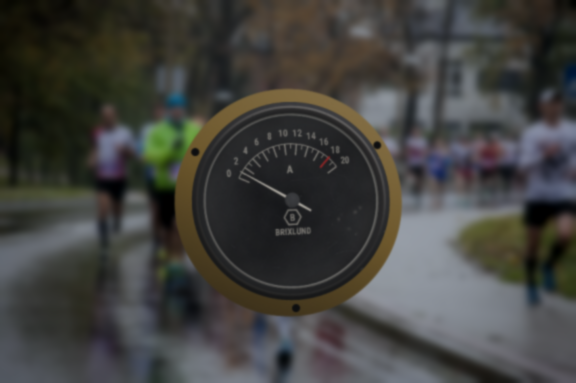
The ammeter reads A 1
